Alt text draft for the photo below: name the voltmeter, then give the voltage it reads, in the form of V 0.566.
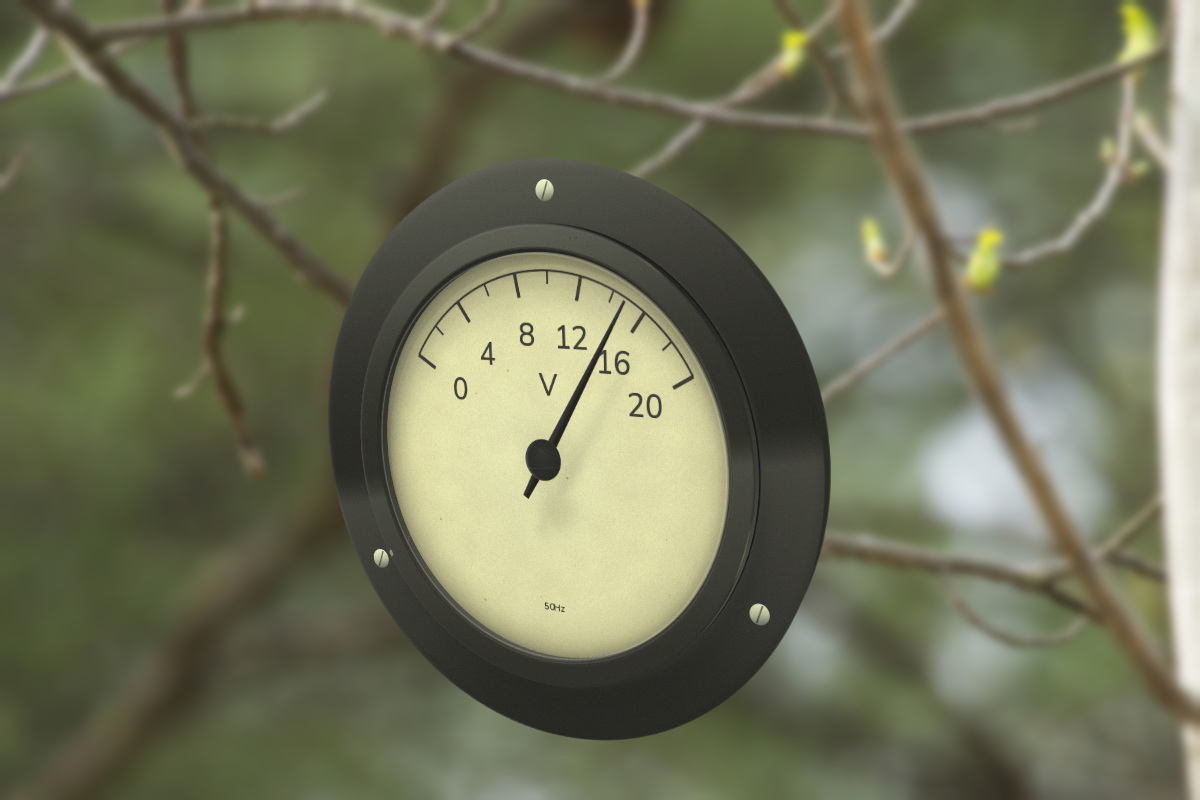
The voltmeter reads V 15
